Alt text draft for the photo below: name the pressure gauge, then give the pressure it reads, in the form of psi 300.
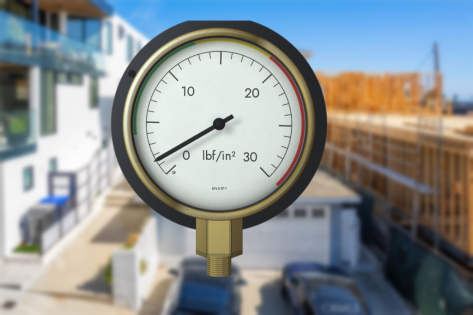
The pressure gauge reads psi 1.5
